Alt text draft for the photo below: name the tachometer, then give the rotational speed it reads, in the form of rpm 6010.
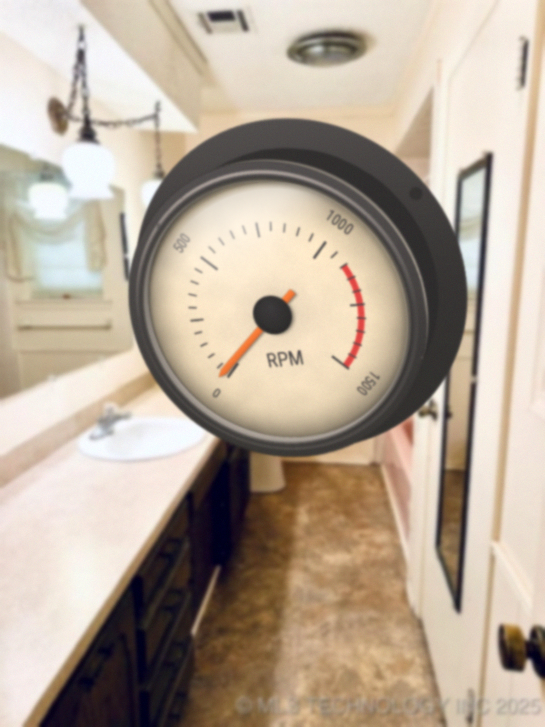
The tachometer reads rpm 25
